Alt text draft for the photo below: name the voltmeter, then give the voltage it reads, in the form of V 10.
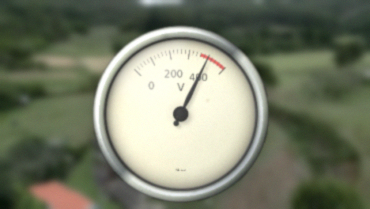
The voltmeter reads V 400
